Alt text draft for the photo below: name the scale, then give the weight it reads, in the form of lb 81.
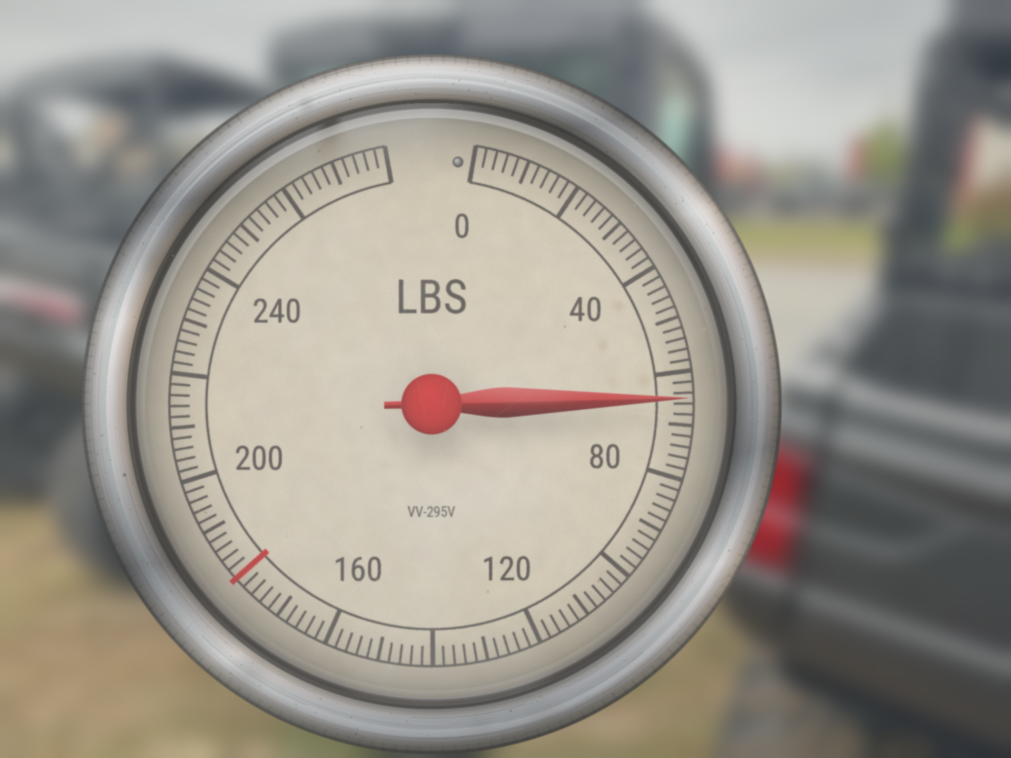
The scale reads lb 65
